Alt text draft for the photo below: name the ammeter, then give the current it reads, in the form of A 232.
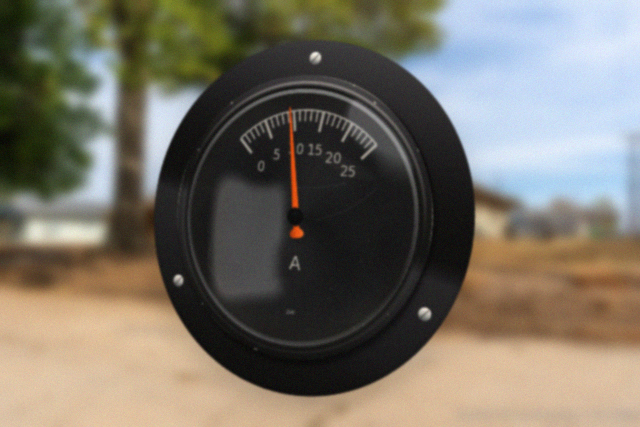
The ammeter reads A 10
